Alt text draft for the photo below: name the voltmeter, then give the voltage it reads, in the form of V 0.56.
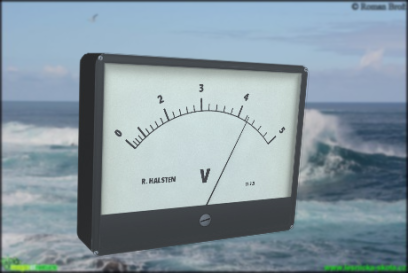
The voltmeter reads V 4.2
